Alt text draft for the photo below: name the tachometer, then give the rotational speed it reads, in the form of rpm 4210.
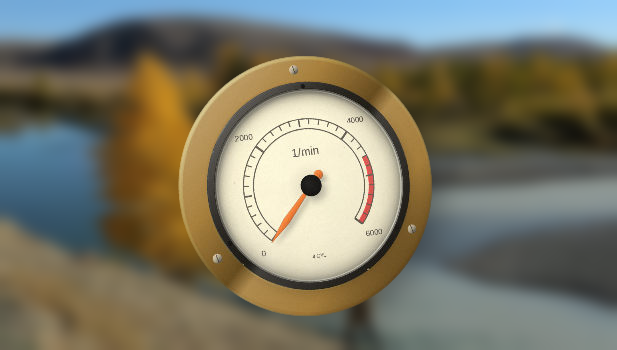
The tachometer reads rpm 0
